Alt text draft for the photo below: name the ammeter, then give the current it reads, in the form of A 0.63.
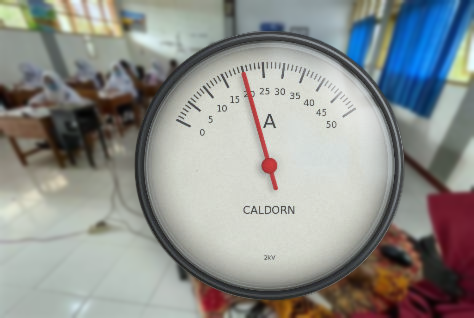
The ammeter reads A 20
